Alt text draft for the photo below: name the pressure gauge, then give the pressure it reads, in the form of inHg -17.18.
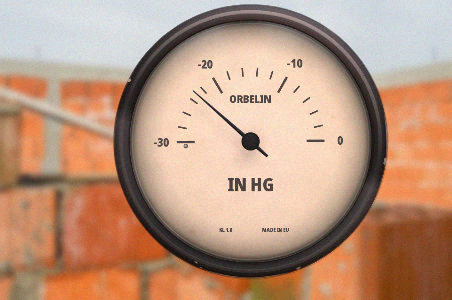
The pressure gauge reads inHg -23
